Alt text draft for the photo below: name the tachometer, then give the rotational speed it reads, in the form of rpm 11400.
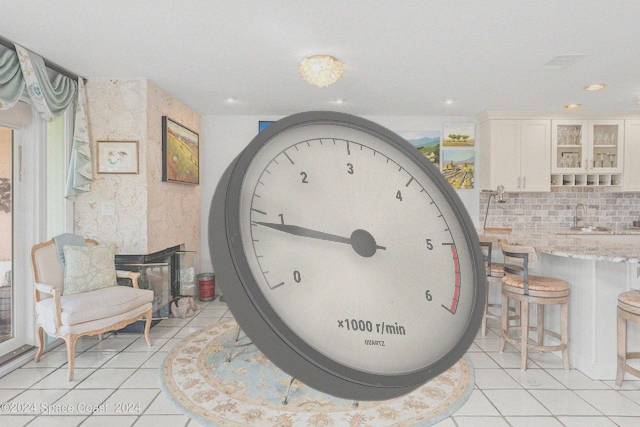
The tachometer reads rpm 800
